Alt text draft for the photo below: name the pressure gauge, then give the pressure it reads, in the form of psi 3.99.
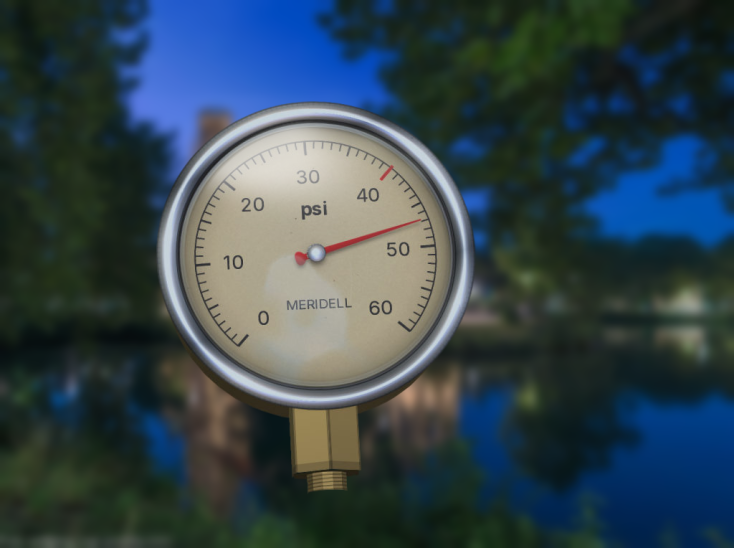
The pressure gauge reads psi 47
